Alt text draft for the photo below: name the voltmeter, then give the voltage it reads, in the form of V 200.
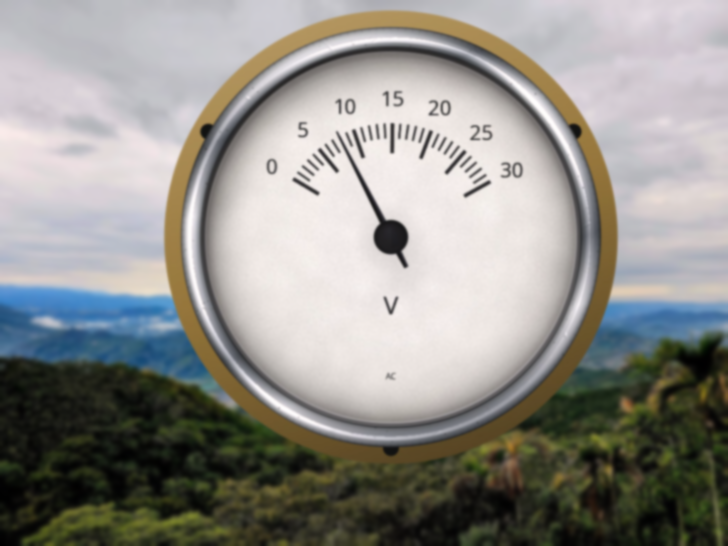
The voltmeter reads V 8
